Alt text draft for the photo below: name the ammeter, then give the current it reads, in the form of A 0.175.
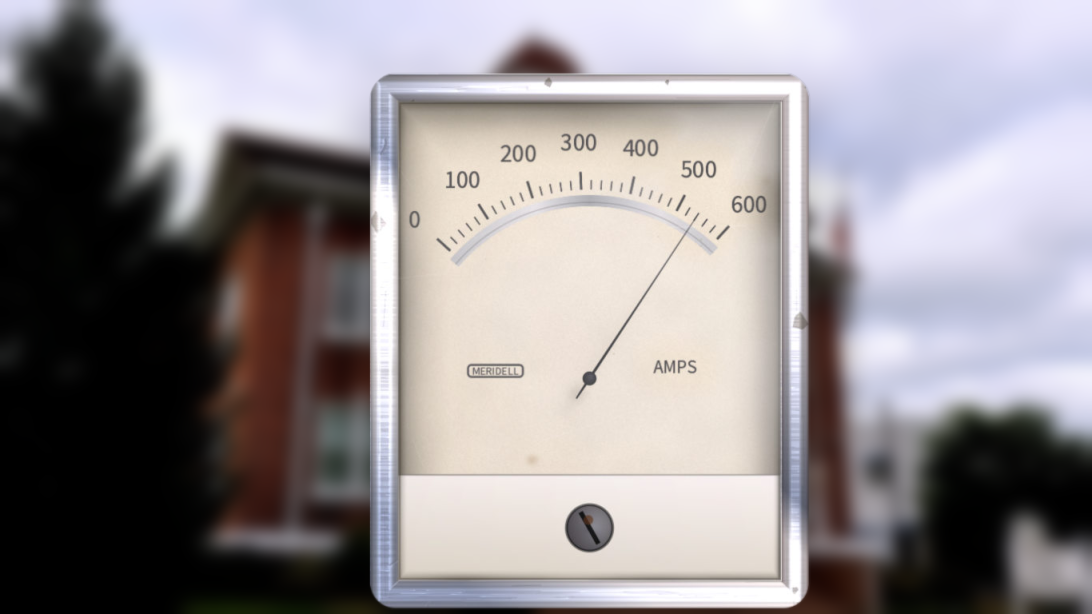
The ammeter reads A 540
